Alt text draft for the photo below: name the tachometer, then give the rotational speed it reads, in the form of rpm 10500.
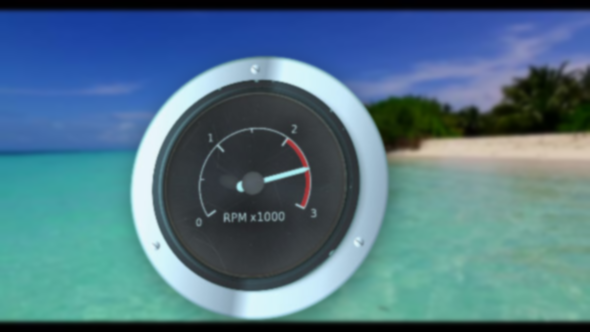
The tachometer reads rpm 2500
